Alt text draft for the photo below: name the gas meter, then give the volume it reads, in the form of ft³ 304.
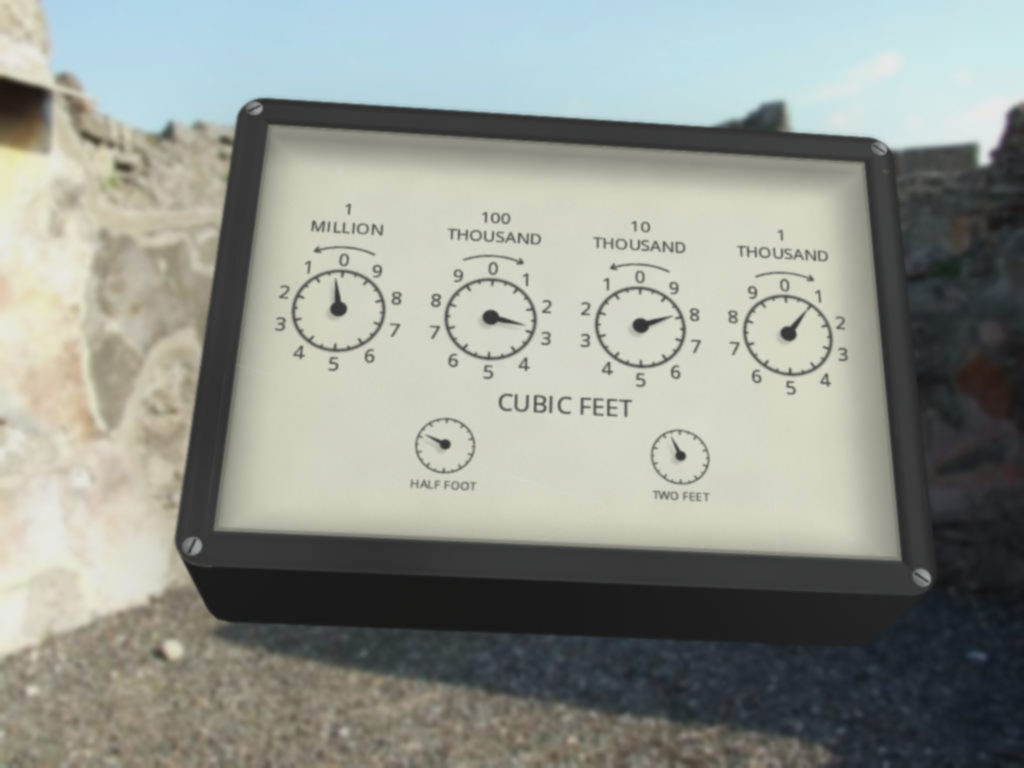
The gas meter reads ft³ 28100
